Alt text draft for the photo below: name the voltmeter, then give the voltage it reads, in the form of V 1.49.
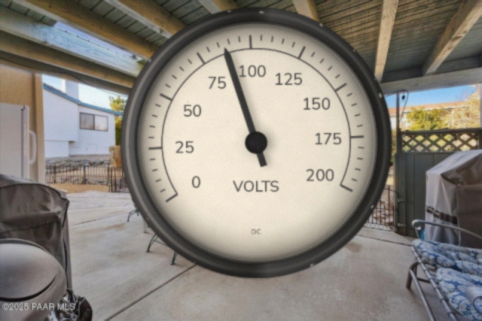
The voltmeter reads V 87.5
